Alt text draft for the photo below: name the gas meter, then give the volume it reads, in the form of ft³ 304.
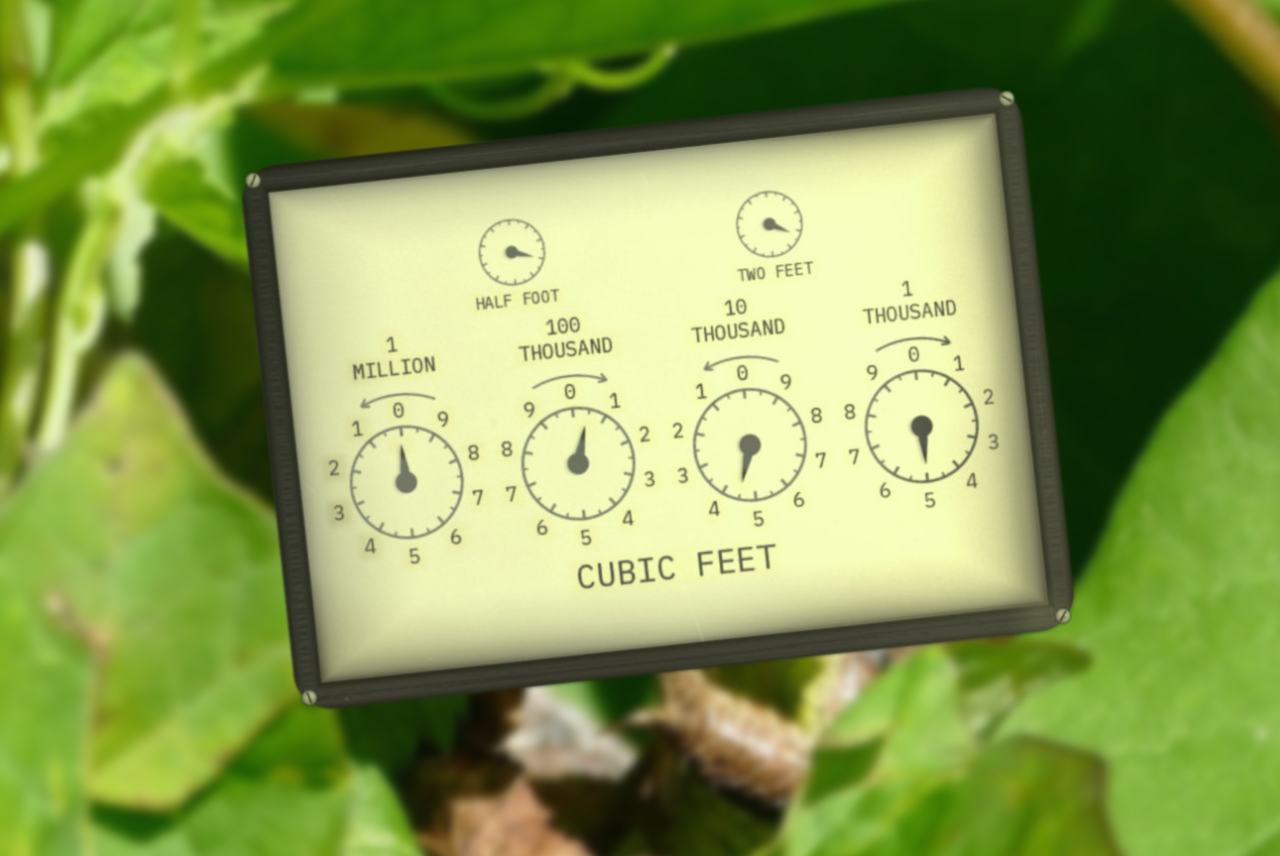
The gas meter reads ft³ 4500
